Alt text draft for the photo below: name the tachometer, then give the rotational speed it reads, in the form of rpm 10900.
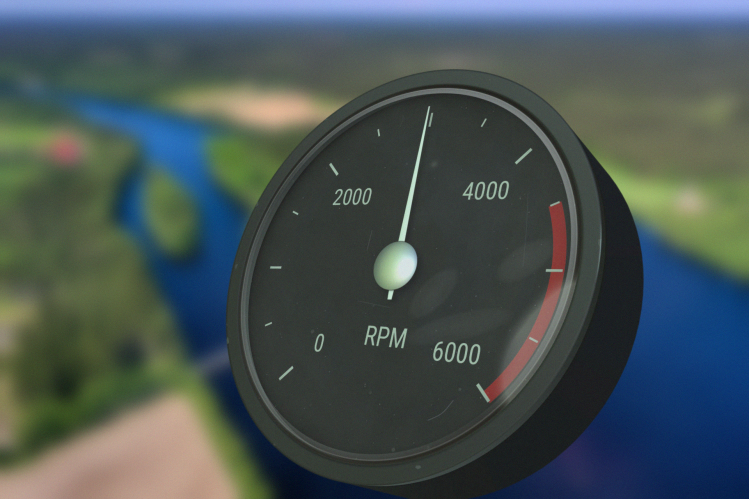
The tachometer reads rpm 3000
